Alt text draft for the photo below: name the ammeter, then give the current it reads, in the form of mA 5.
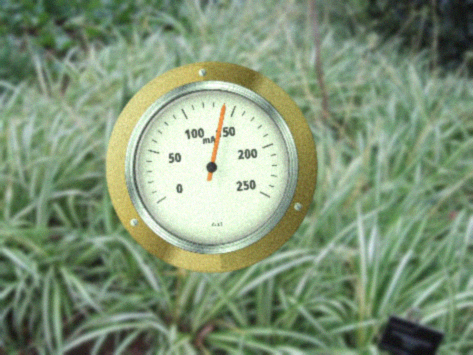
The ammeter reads mA 140
